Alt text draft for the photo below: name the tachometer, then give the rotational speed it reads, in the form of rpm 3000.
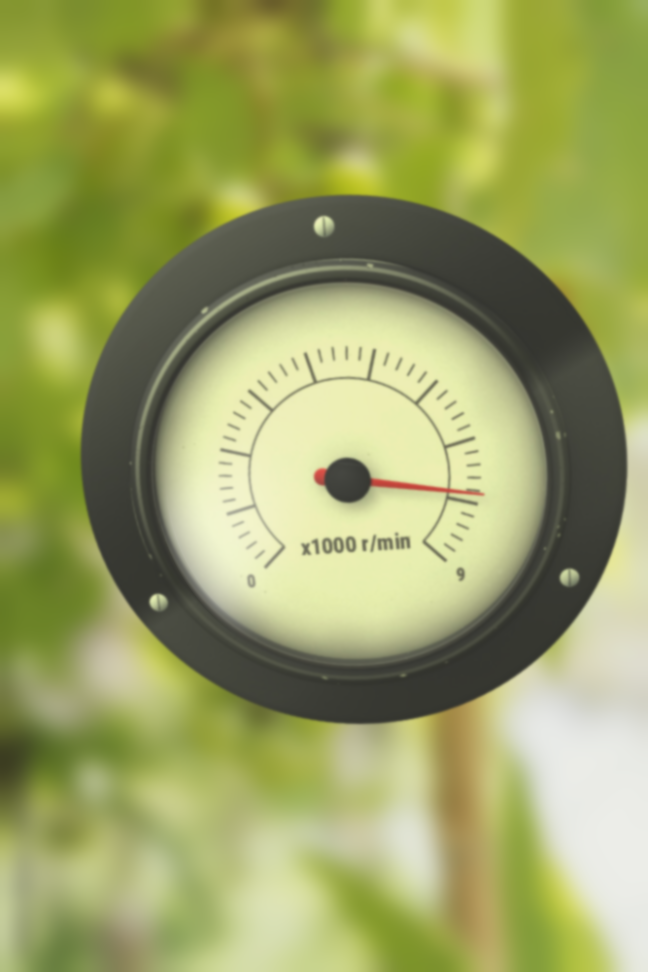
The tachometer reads rpm 7800
